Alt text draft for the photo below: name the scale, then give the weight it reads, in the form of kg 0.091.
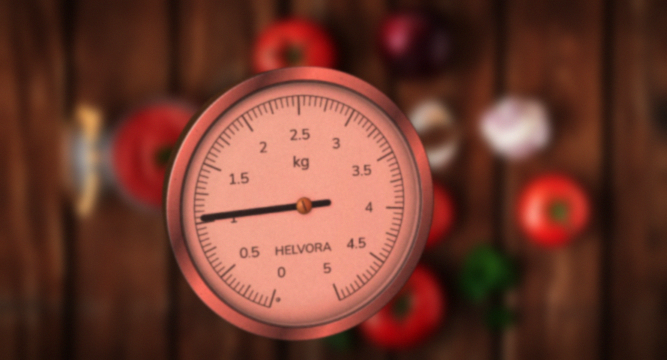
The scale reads kg 1.05
